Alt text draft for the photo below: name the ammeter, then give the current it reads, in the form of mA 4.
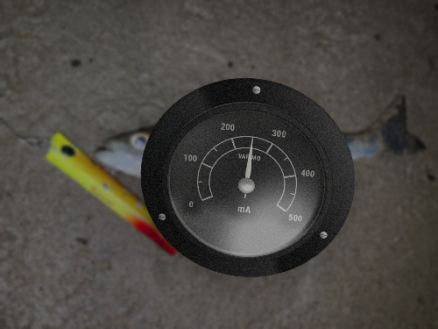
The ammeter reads mA 250
